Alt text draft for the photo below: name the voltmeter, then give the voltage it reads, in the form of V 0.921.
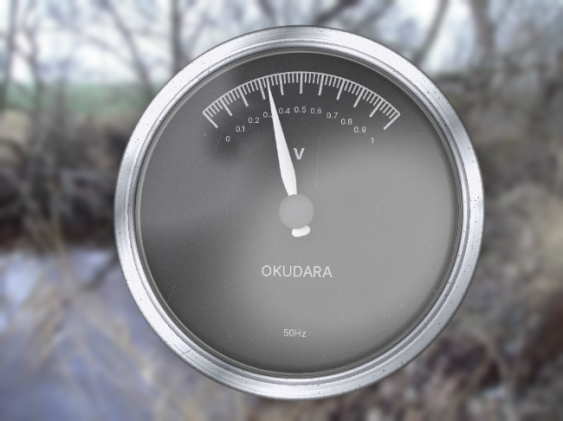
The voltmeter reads V 0.34
